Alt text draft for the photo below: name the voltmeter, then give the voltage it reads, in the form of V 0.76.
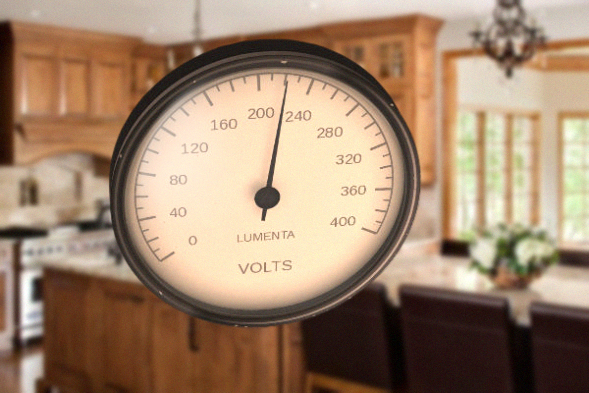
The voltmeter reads V 220
